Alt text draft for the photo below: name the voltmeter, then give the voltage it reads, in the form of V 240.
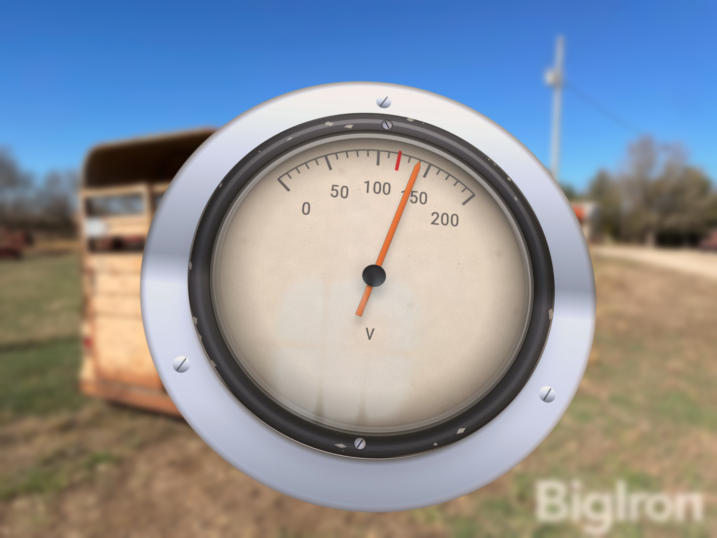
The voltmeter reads V 140
